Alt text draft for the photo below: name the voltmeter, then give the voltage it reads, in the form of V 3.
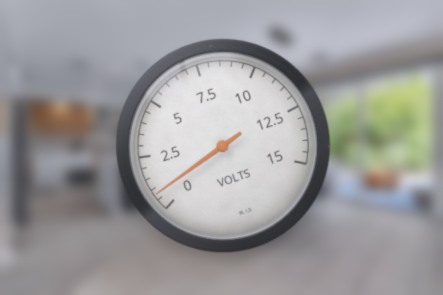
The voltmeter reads V 0.75
